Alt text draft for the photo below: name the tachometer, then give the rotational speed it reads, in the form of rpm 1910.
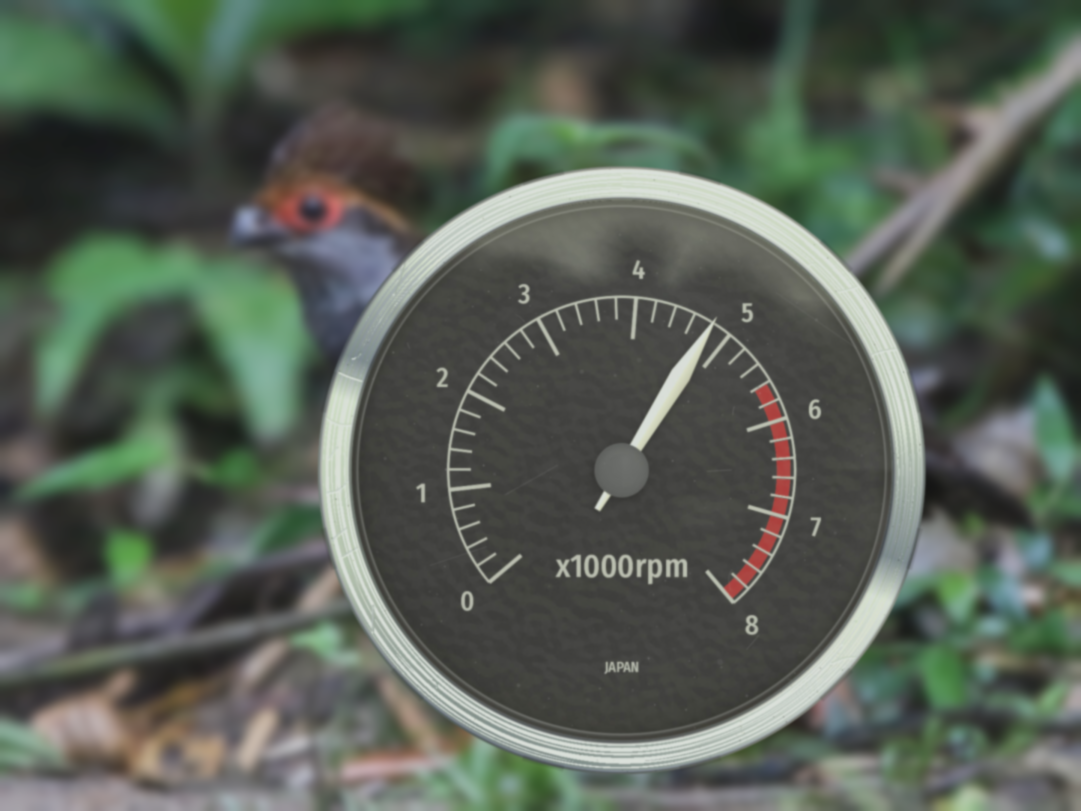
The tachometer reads rpm 4800
